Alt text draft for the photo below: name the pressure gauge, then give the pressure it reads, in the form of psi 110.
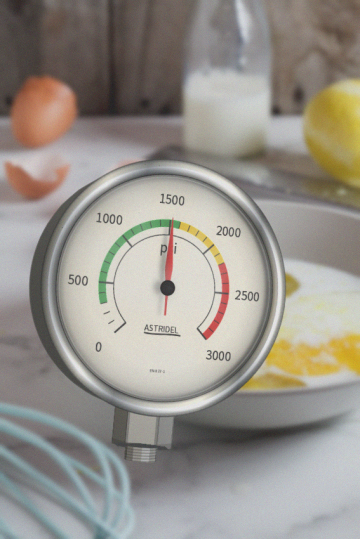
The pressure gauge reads psi 1500
